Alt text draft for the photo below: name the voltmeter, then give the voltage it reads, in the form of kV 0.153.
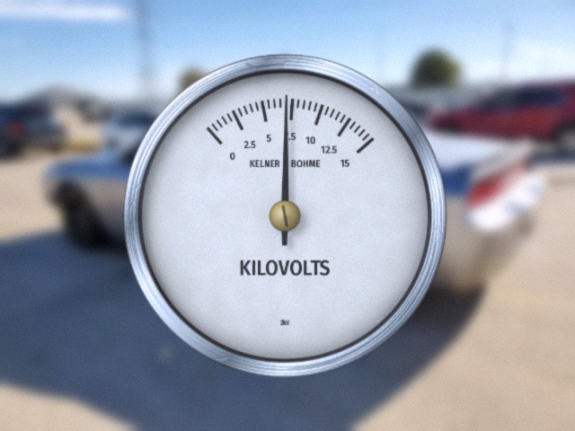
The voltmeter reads kV 7
